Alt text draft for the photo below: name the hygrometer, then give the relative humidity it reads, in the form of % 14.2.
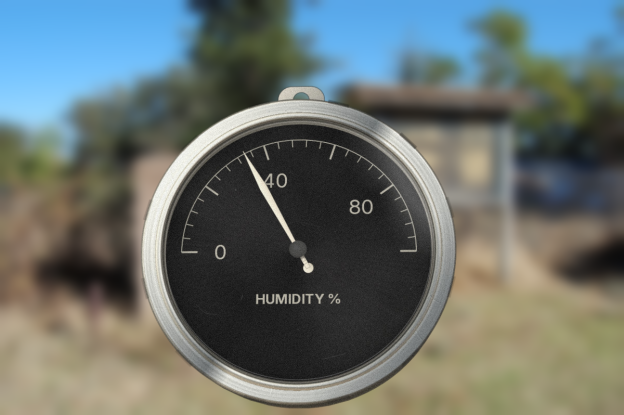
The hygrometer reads % 34
